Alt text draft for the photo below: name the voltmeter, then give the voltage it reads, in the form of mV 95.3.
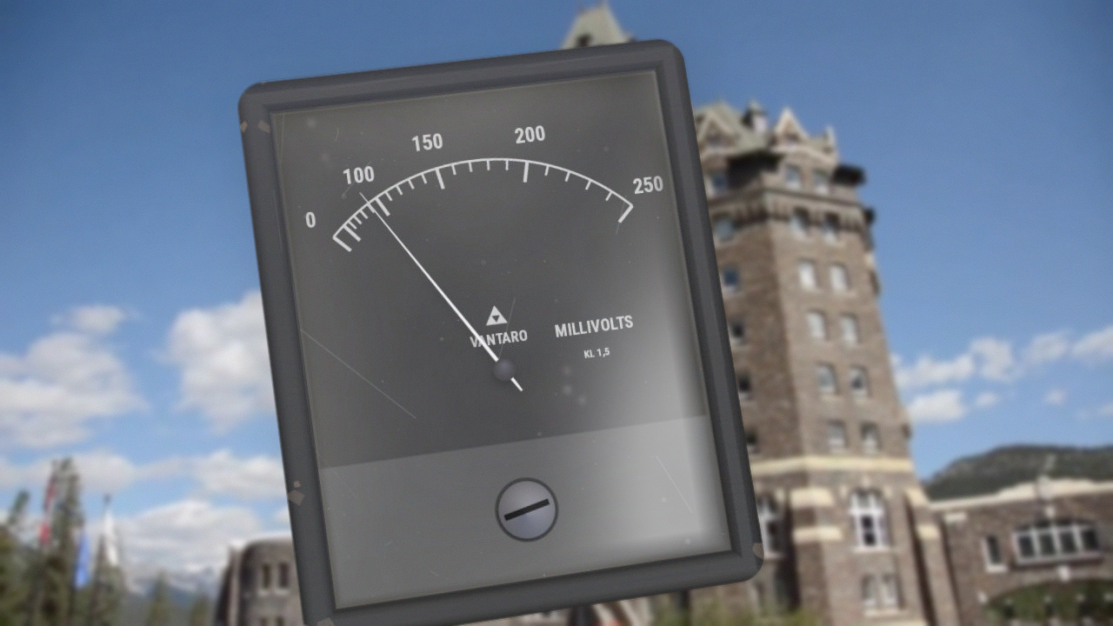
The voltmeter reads mV 90
